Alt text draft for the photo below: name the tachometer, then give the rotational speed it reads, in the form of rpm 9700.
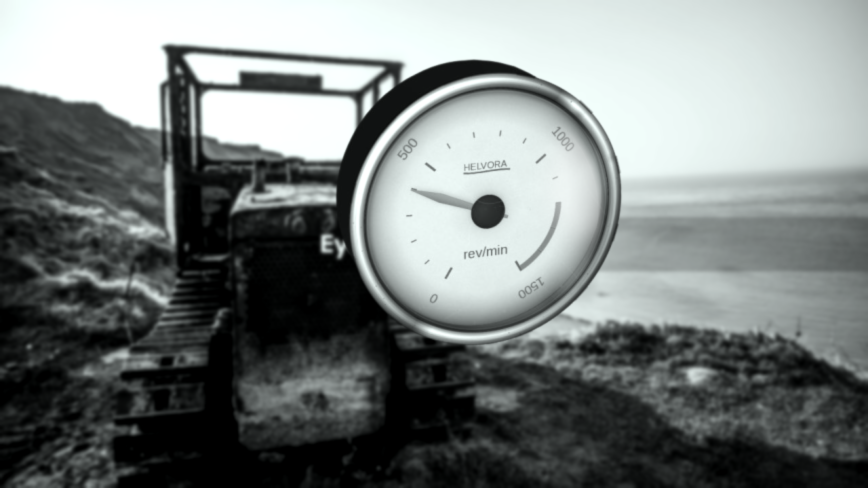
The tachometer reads rpm 400
